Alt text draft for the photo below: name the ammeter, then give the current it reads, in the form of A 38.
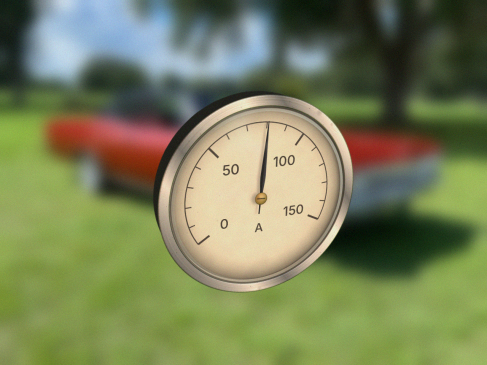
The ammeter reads A 80
